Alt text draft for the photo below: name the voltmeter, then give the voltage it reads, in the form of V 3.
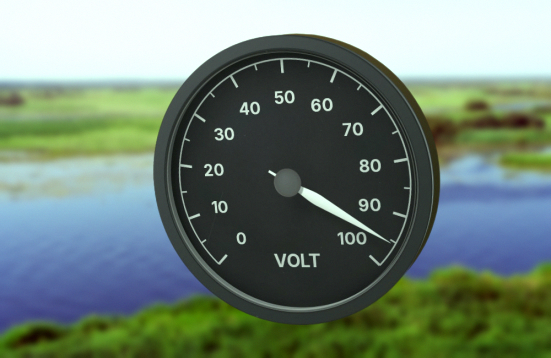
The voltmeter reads V 95
